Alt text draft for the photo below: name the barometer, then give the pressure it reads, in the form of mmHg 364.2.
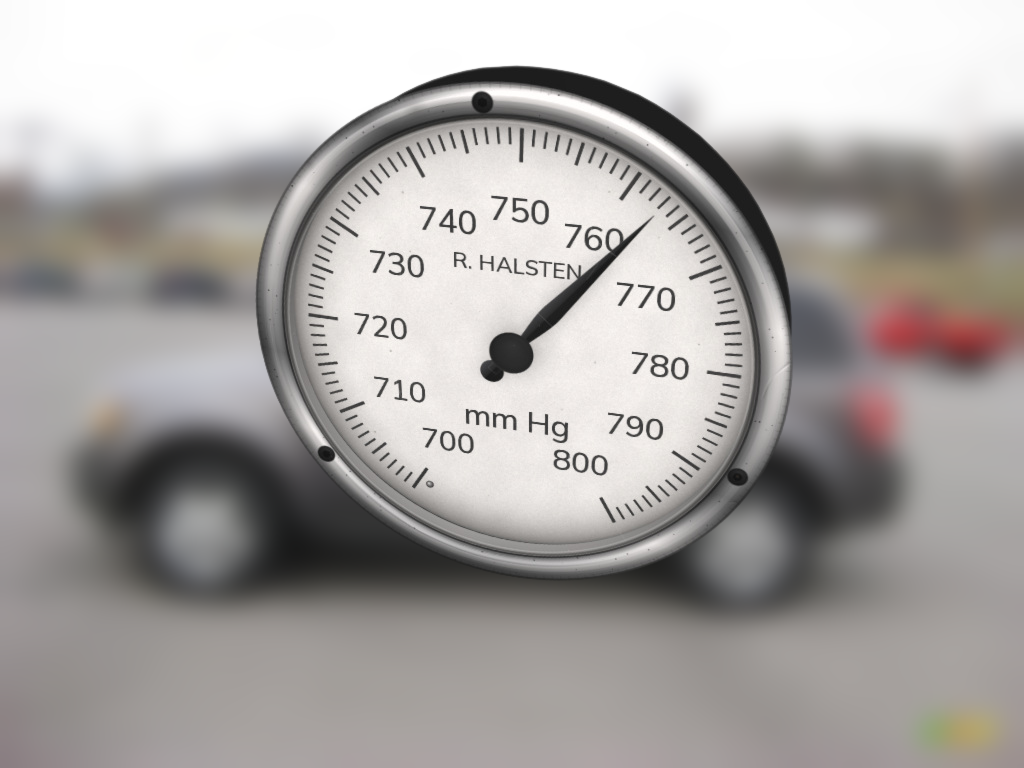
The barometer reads mmHg 763
